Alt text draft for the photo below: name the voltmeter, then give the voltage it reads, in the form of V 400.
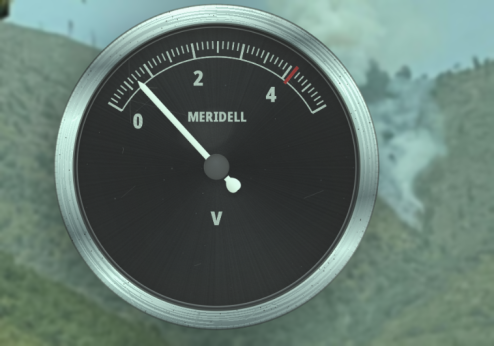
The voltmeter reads V 0.7
